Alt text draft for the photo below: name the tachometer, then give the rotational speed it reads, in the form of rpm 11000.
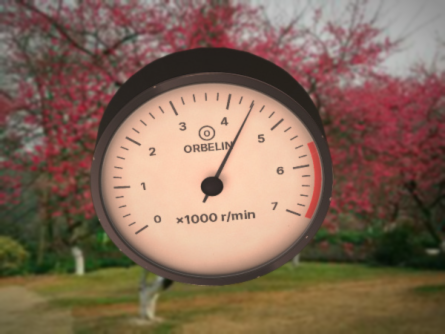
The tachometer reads rpm 4400
